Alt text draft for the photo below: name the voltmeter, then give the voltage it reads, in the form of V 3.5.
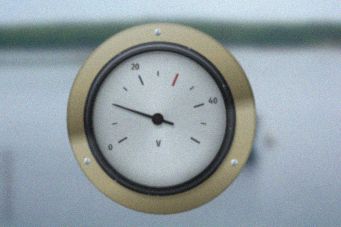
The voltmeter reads V 10
